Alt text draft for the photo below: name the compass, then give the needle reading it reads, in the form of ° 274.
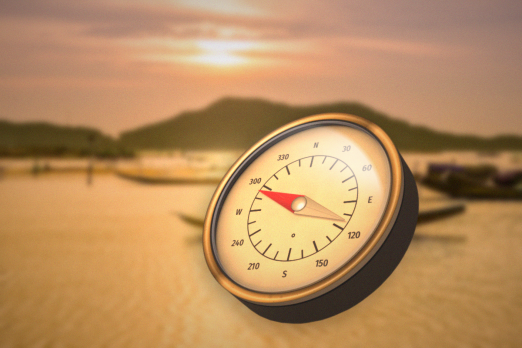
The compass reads ° 292.5
